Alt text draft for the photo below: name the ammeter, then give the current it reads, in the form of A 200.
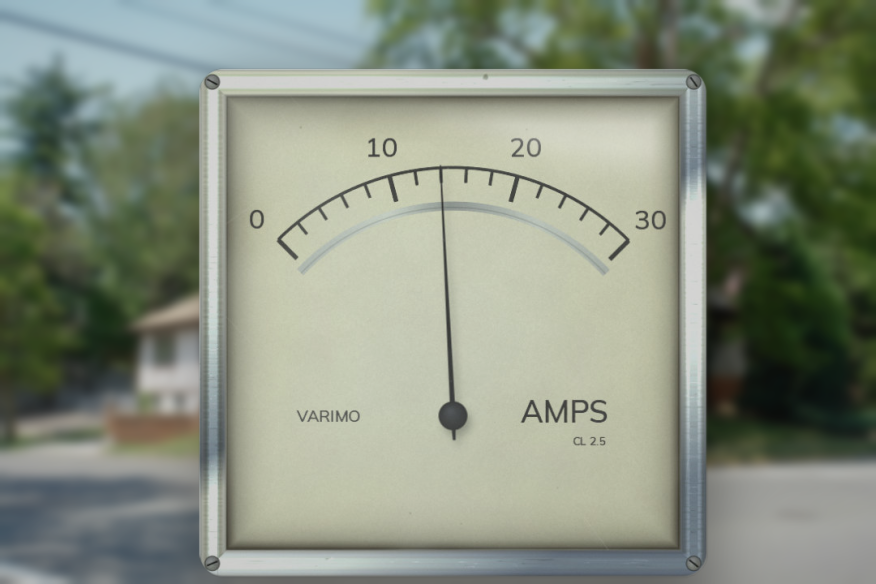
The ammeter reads A 14
